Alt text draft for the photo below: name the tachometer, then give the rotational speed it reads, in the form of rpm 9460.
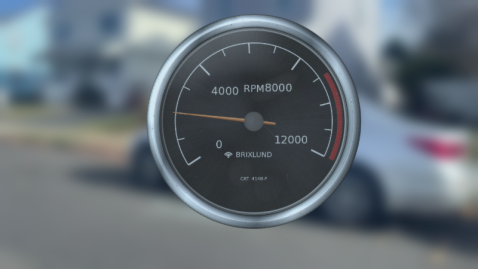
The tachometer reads rpm 2000
